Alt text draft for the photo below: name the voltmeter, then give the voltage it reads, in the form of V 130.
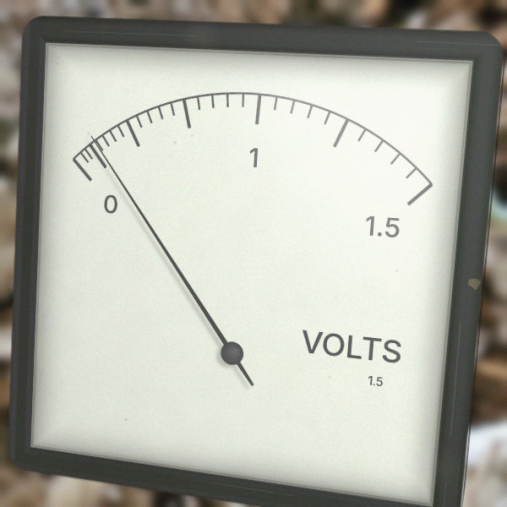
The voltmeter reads V 0.3
